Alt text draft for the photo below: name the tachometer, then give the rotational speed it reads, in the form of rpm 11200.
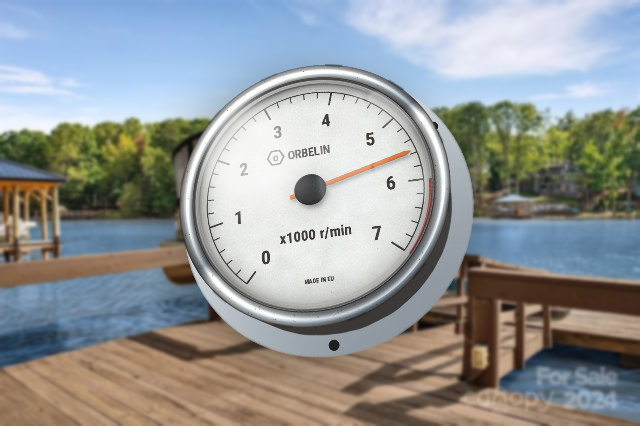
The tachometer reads rpm 5600
